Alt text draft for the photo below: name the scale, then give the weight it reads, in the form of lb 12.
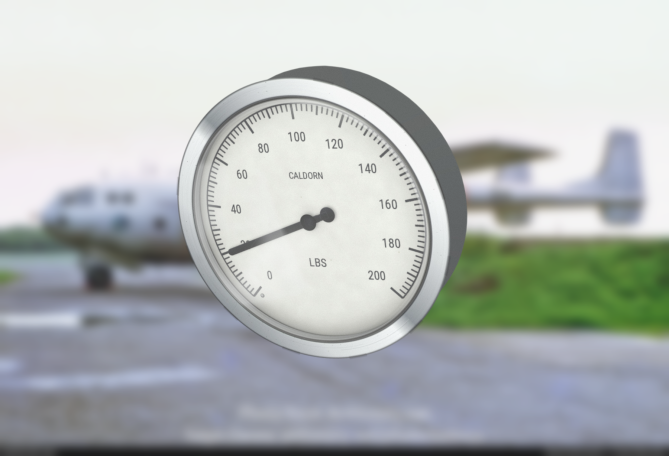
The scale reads lb 20
